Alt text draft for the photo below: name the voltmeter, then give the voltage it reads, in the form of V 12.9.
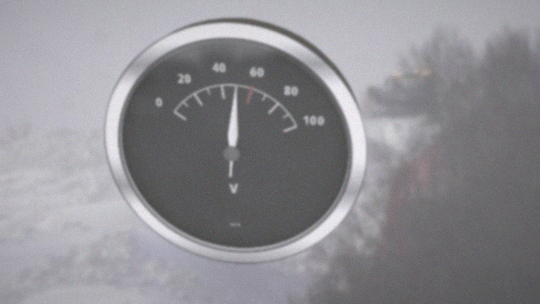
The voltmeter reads V 50
